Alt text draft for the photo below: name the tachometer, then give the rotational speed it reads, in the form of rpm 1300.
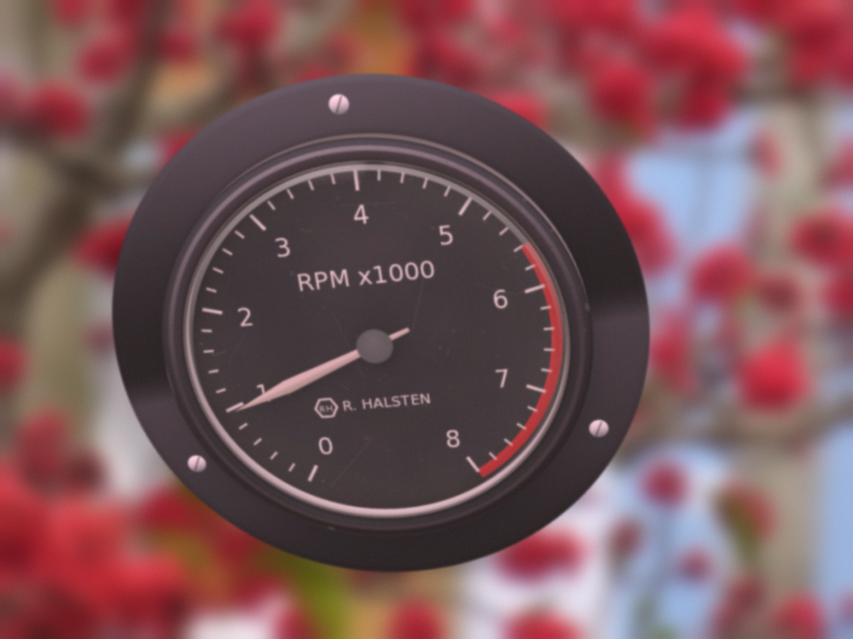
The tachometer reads rpm 1000
